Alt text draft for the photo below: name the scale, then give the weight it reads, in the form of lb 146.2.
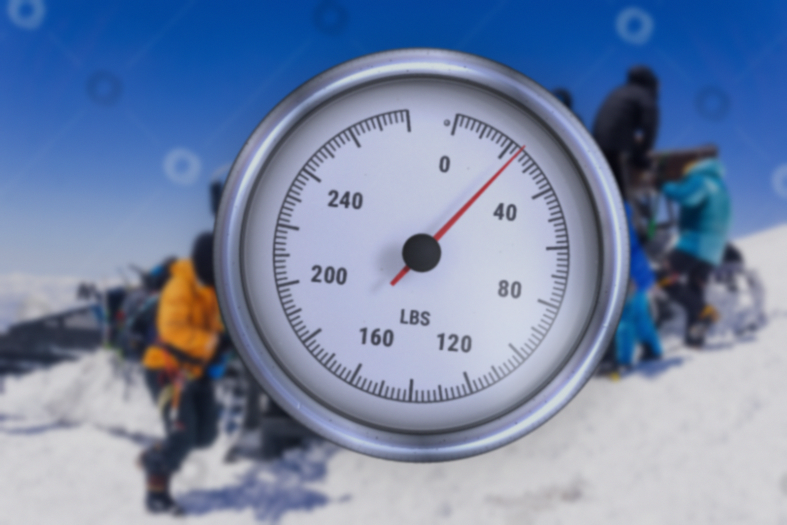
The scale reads lb 24
